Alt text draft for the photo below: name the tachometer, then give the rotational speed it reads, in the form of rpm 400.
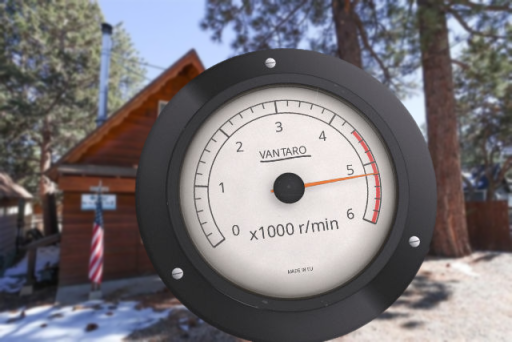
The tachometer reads rpm 5200
